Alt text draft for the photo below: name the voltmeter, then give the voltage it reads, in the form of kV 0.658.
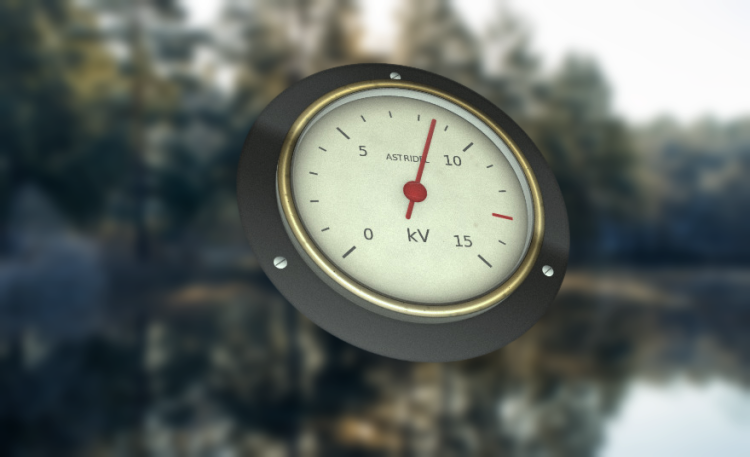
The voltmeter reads kV 8.5
